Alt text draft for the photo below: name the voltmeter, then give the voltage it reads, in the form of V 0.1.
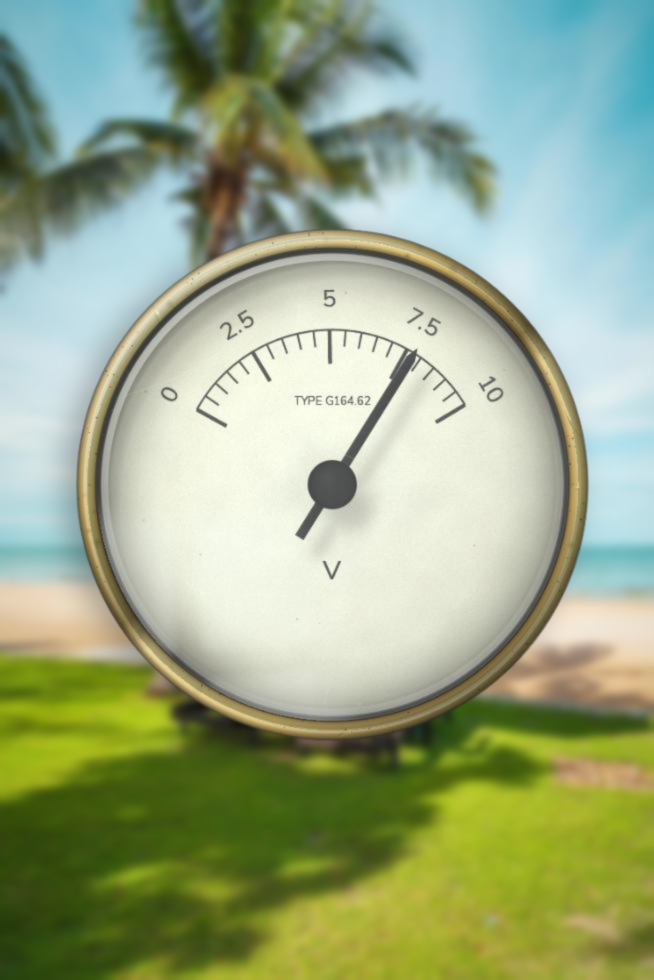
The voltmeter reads V 7.75
